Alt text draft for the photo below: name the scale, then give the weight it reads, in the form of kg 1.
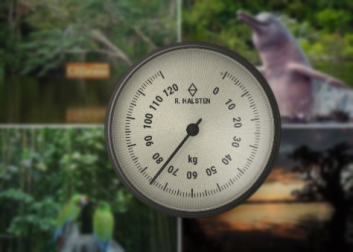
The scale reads kg 75
